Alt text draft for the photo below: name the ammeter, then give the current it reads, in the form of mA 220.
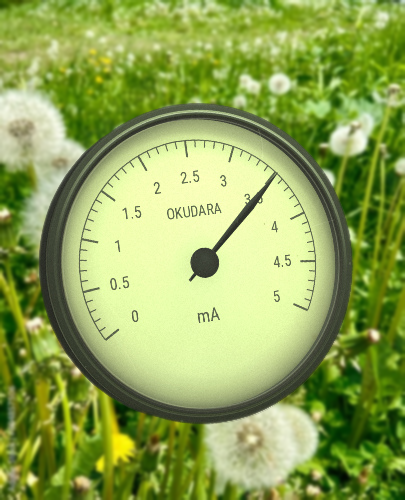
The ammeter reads mA 3.5
